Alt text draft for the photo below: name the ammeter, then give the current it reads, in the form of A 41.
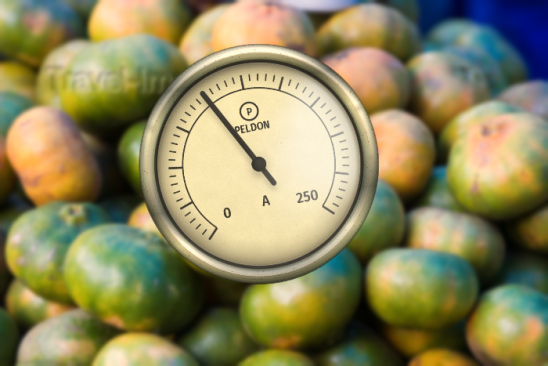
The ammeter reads A 100
